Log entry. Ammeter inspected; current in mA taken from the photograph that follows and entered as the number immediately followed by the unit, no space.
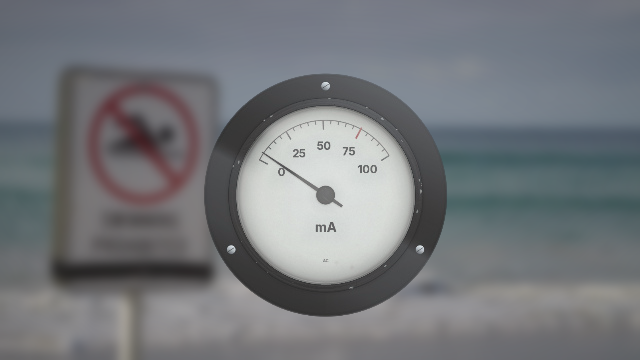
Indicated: 5mA
